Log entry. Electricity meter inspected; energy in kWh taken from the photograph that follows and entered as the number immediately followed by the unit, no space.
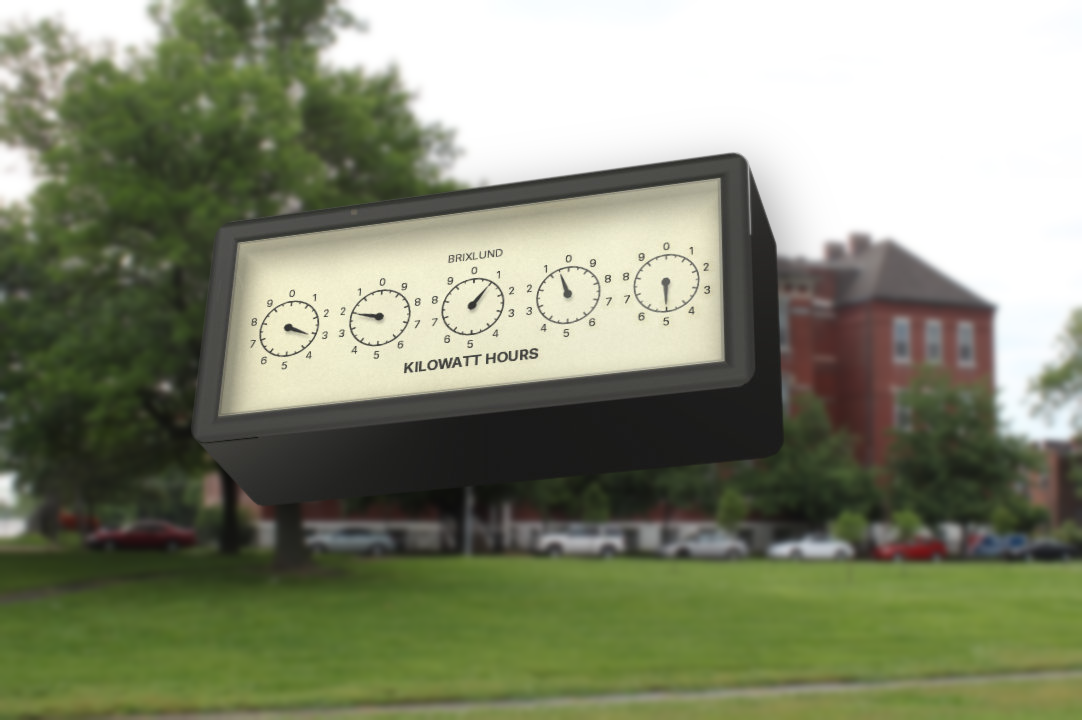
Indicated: 32105kWh
